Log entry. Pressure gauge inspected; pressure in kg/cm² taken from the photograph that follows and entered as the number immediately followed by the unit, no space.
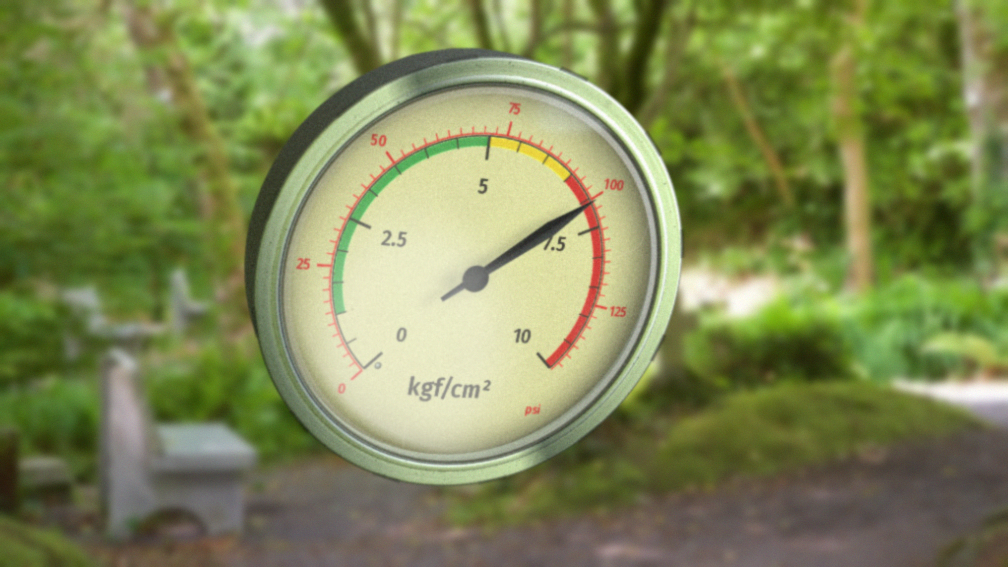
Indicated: 7kg/cm²
